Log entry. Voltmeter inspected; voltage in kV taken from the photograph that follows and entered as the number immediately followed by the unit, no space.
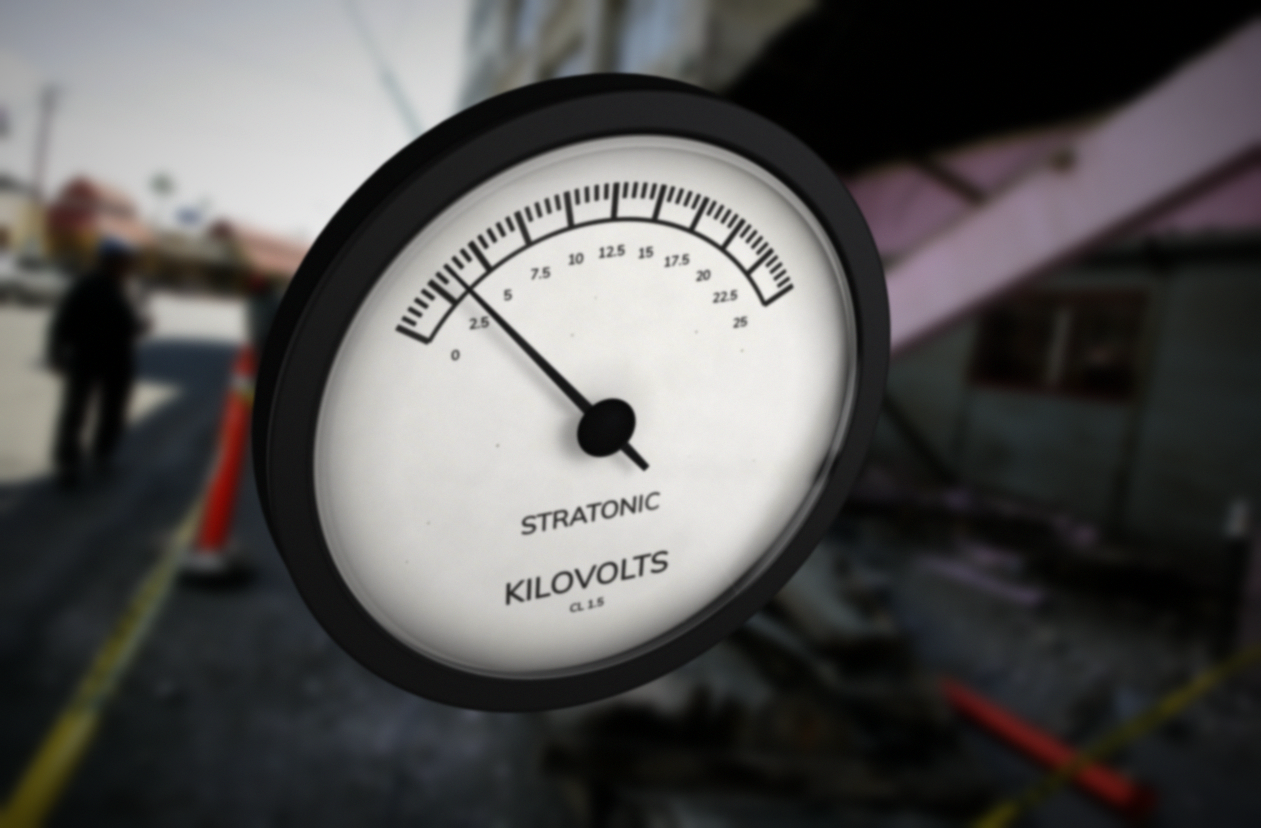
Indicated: 3.5kV
